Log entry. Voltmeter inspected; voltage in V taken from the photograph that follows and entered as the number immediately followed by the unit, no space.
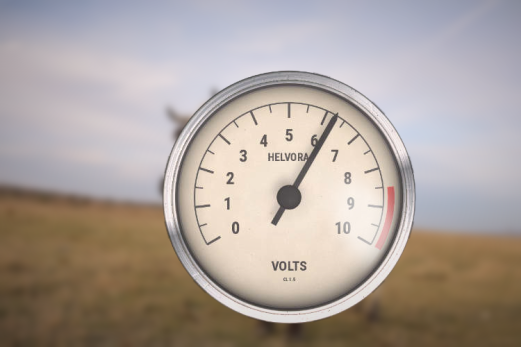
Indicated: 6.25V
